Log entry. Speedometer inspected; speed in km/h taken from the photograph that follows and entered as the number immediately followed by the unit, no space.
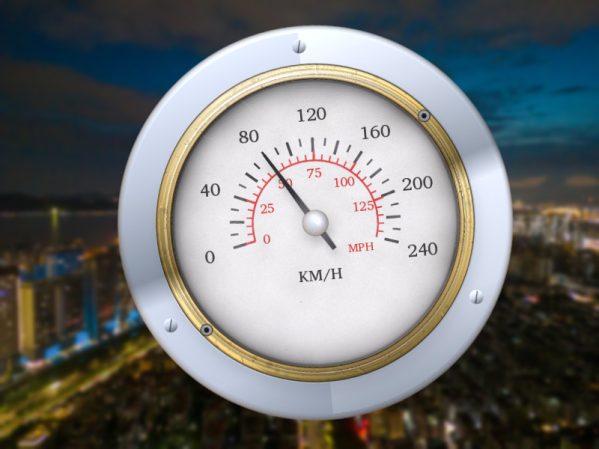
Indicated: 80km/h
